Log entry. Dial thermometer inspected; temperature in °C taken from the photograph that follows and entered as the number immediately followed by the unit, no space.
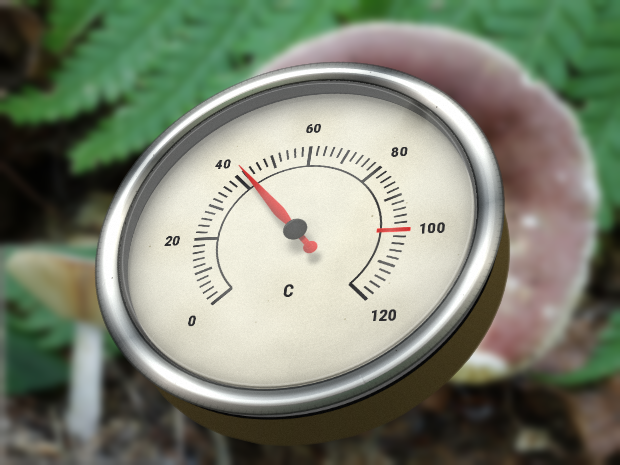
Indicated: 42°C
